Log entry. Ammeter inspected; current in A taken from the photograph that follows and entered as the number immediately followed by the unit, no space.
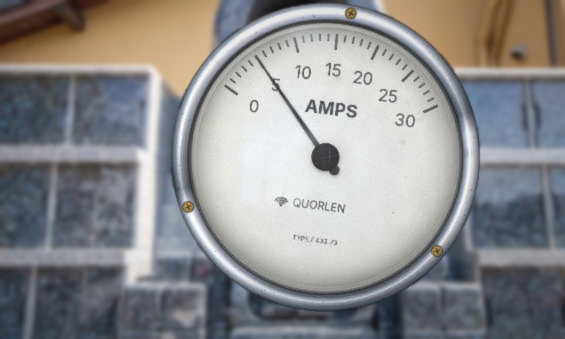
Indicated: 5A
